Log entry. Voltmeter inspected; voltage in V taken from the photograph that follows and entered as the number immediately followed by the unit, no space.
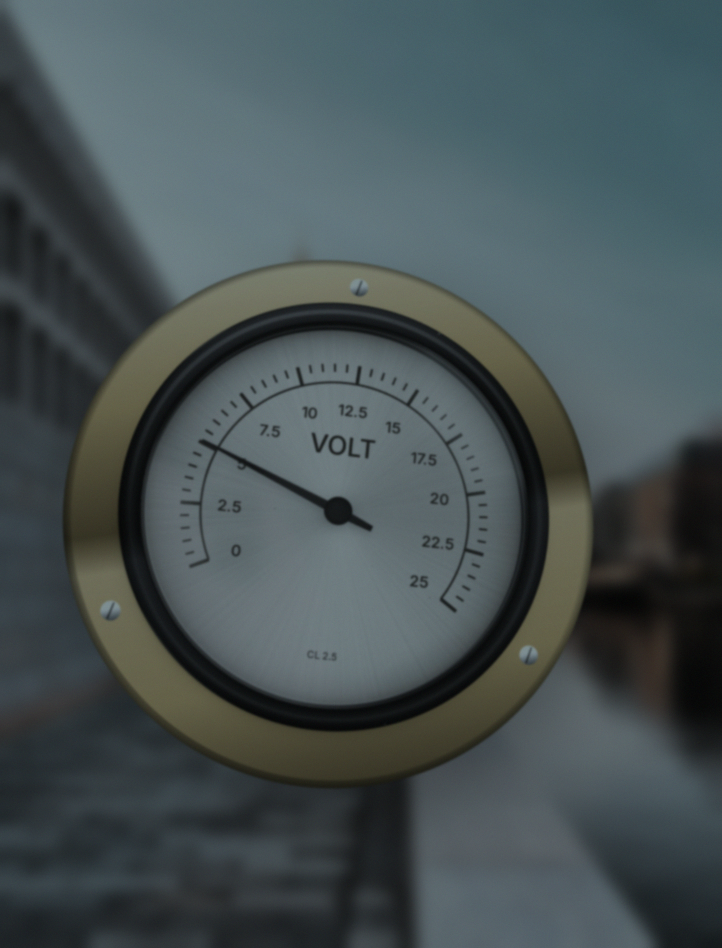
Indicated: 5V
